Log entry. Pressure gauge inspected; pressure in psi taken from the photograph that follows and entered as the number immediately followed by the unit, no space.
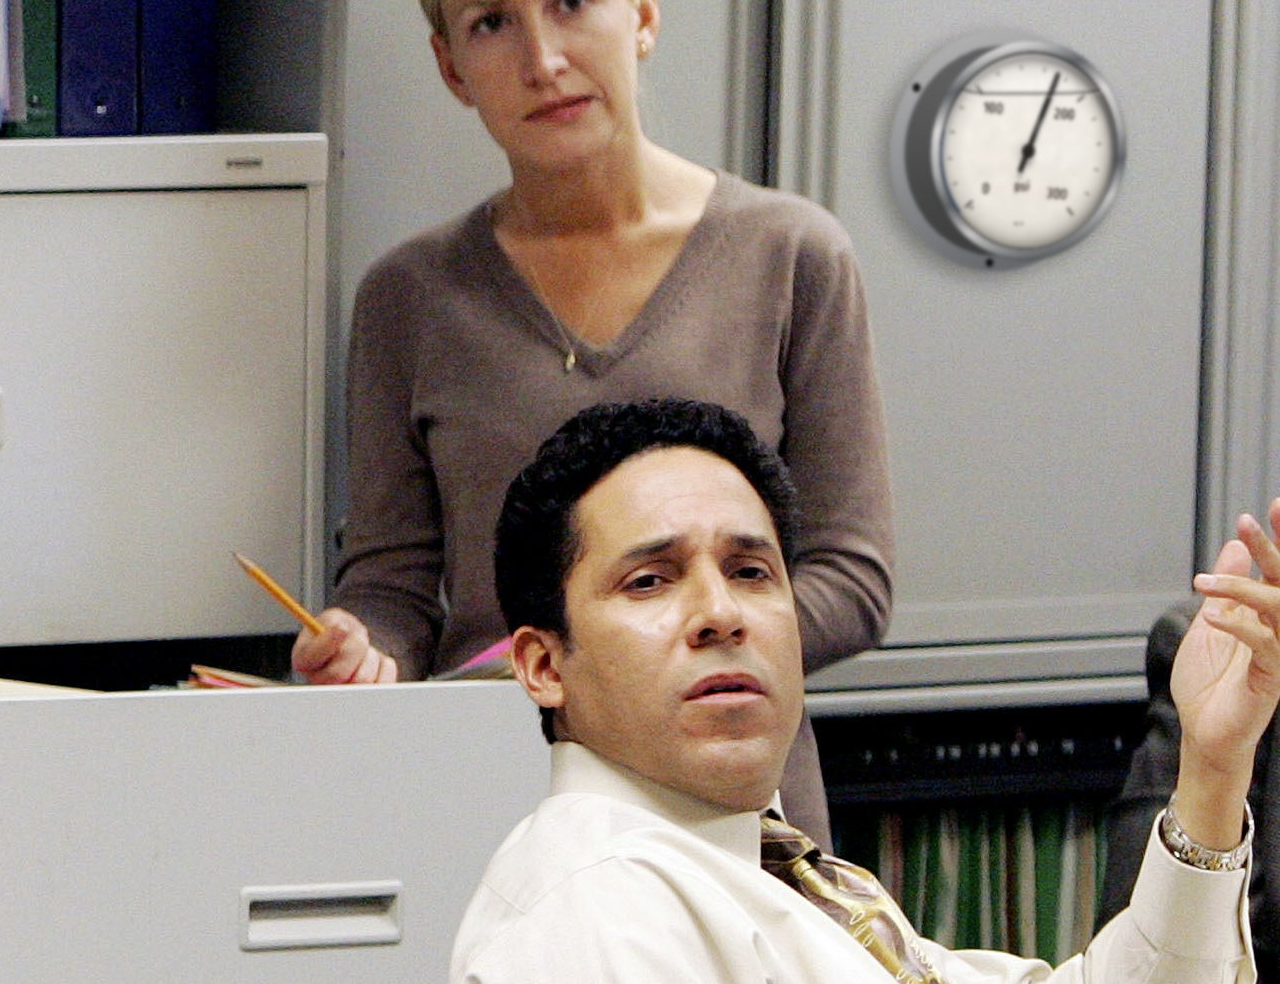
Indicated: 170psi
